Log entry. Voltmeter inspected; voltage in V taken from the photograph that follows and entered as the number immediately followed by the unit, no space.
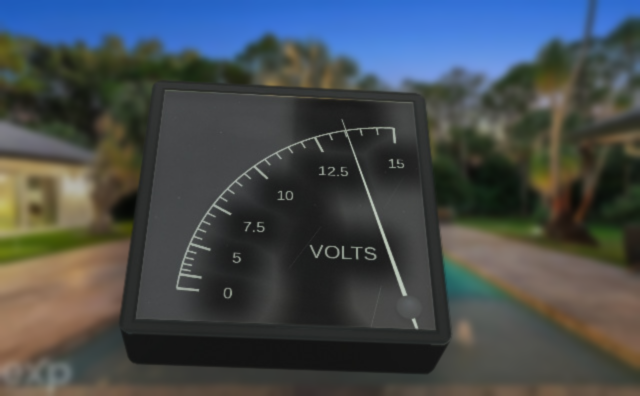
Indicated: 13.5V
